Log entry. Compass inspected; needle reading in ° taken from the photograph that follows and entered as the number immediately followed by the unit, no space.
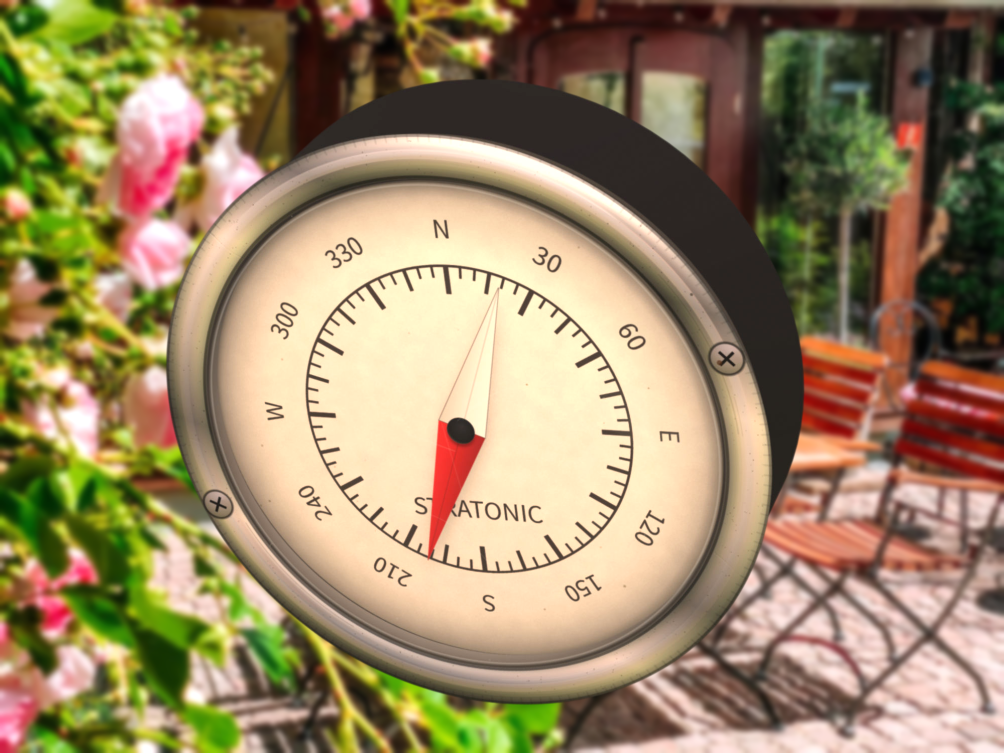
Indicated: 200°
